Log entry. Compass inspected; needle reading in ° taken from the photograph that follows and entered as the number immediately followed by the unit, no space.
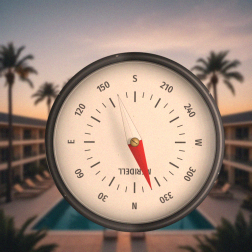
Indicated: 340°
